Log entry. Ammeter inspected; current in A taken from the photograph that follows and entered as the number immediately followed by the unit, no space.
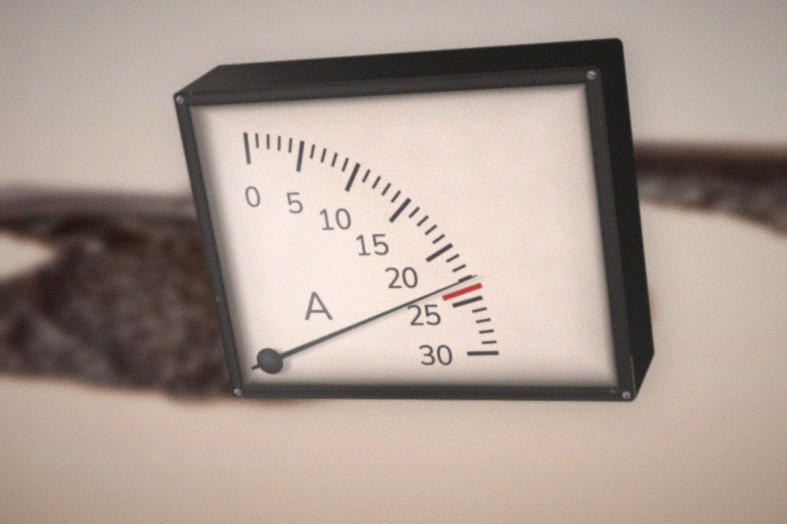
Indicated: 23A
